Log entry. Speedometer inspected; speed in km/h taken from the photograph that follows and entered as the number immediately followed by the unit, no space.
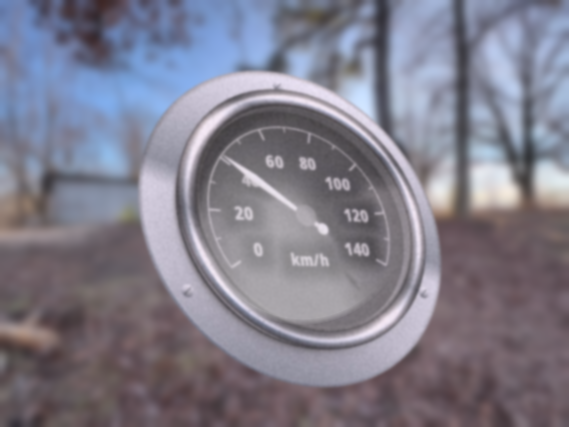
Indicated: 40km/h
